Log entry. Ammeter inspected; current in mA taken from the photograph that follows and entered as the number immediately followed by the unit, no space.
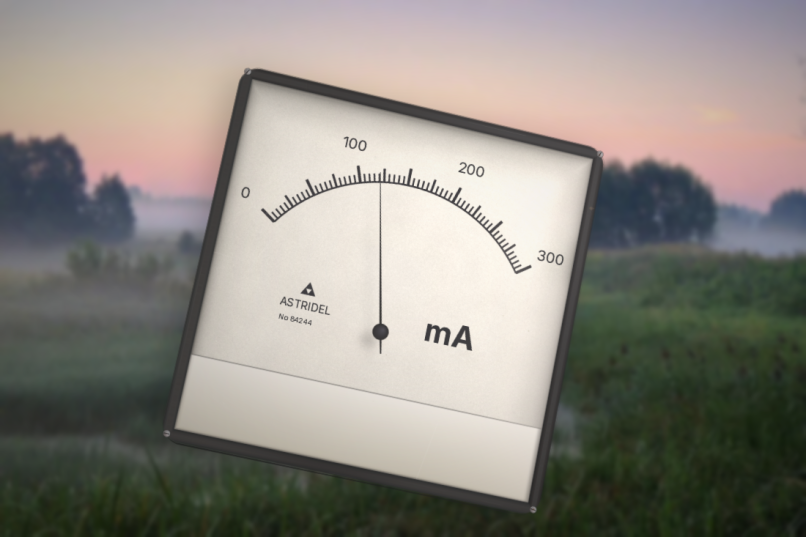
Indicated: 120mA
